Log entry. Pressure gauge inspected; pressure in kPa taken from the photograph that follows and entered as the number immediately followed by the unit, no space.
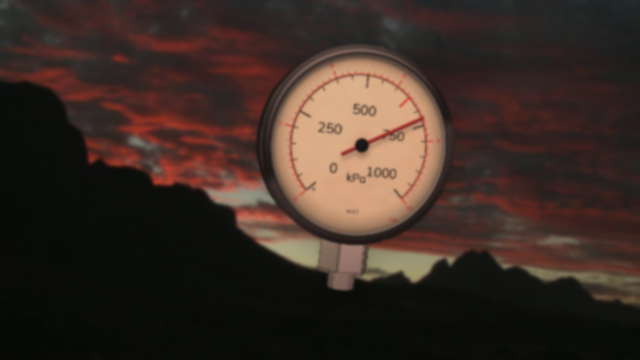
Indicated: 725kPa
